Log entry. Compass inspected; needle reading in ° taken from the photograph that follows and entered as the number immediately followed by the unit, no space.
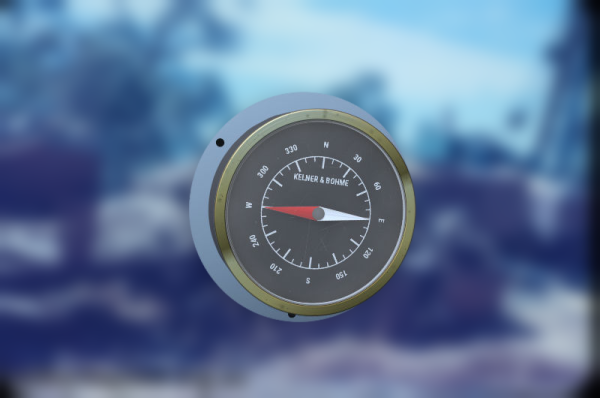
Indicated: 270°
